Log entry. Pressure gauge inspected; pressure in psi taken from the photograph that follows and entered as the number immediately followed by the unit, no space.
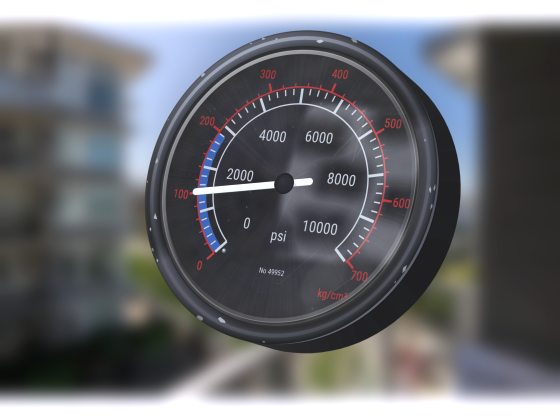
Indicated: 1400psi
